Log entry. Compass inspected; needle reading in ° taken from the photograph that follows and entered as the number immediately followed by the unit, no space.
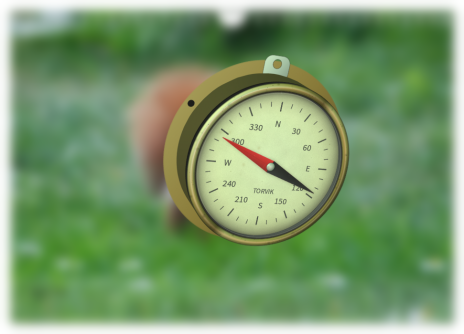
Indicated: 295°
